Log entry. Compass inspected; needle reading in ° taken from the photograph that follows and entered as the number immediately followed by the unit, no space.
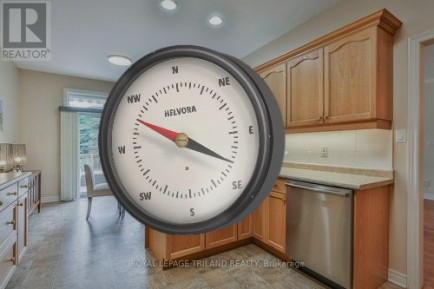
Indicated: 300°
